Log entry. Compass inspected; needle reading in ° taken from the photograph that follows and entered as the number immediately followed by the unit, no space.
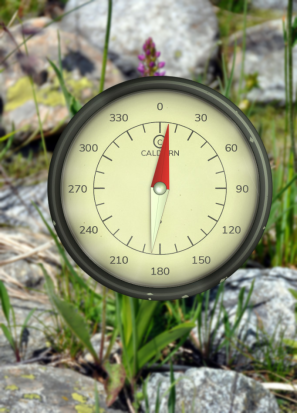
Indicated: 7.5°
